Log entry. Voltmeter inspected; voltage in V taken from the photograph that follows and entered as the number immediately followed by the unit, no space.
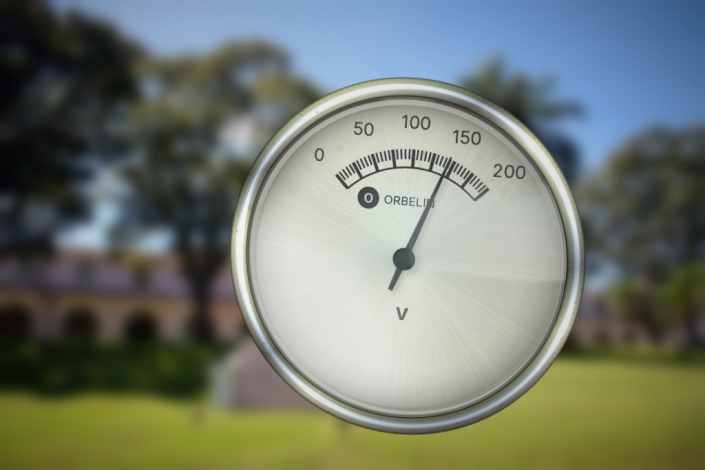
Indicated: 145V
